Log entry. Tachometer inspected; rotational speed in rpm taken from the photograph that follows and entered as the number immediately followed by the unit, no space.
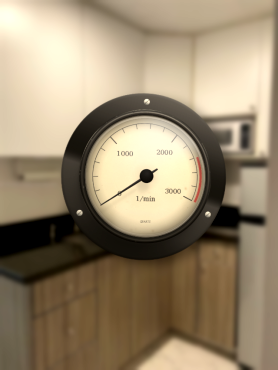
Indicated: 0rpm
